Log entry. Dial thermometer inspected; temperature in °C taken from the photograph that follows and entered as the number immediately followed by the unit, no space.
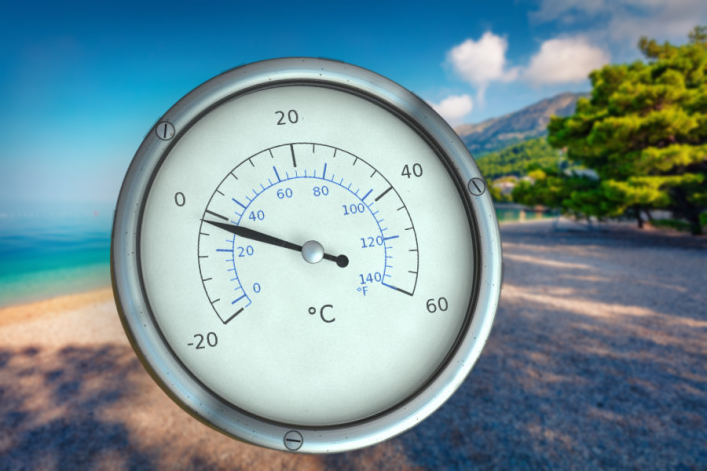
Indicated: -2°C
